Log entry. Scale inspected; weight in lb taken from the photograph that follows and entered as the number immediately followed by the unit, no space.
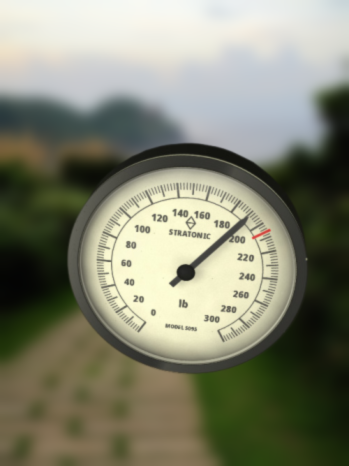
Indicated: 190lb
